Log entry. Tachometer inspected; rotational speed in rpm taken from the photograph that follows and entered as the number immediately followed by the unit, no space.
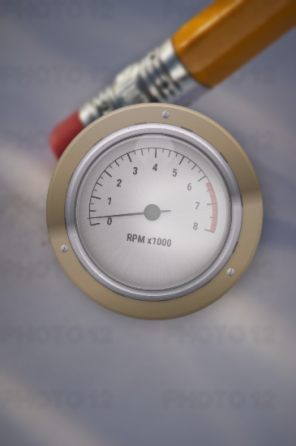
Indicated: 250rpm
